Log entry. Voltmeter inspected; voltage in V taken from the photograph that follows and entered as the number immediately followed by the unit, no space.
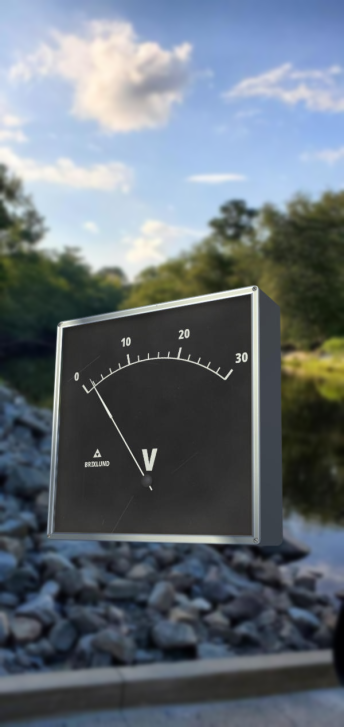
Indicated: 2V
